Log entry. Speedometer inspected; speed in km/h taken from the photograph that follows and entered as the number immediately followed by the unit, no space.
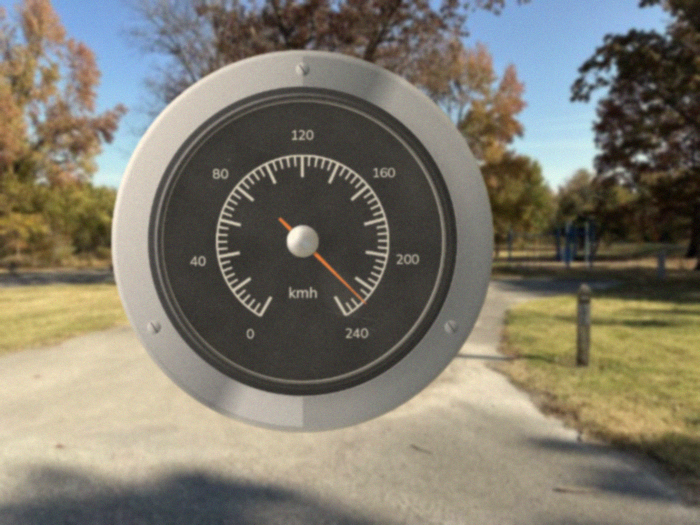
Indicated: 228km/h
